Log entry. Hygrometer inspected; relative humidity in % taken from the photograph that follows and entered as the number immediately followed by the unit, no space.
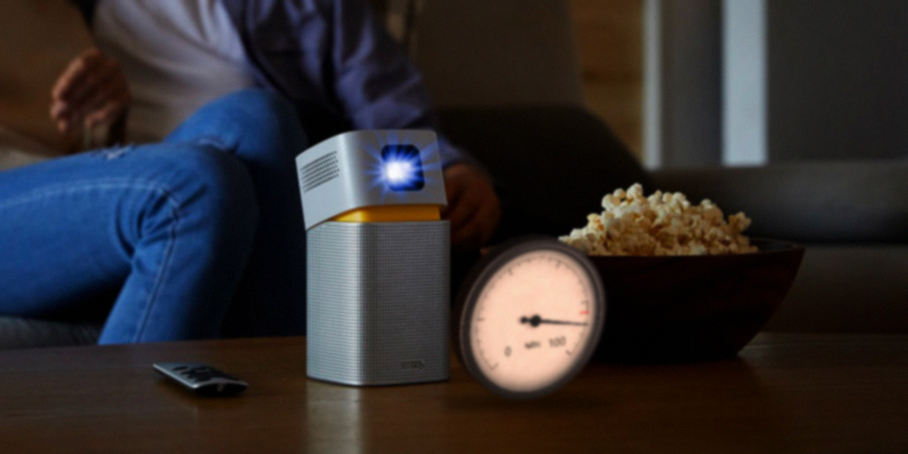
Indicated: 88%
